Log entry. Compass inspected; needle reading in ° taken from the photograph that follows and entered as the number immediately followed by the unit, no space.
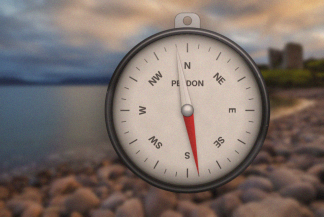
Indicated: 170°
